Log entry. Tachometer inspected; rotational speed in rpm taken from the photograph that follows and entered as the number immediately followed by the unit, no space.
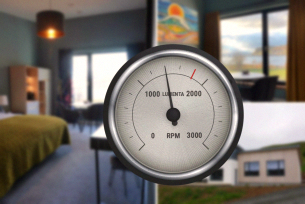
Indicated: 1400rpm
